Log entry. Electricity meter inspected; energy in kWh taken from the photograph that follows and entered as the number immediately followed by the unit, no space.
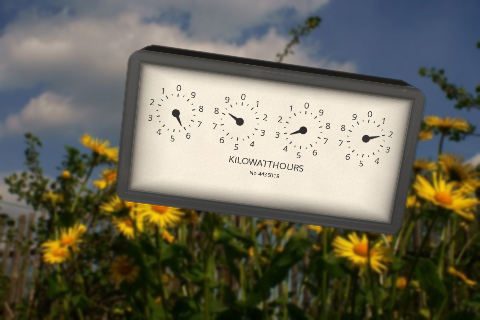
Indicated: 5832kWh
